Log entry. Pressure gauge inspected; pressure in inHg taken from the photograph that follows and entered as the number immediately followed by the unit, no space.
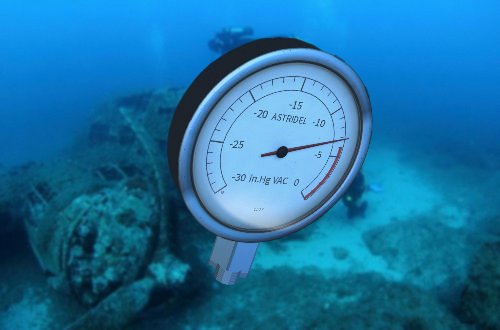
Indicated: -7inHg
